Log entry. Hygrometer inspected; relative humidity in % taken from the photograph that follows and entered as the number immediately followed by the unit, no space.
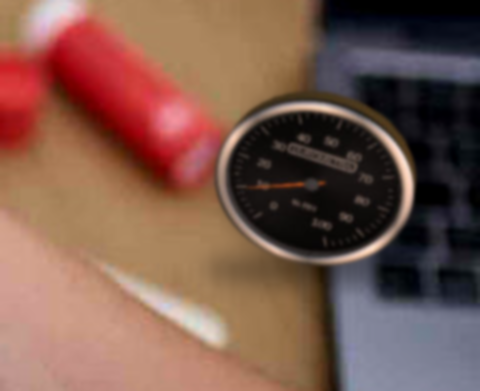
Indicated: 10%
